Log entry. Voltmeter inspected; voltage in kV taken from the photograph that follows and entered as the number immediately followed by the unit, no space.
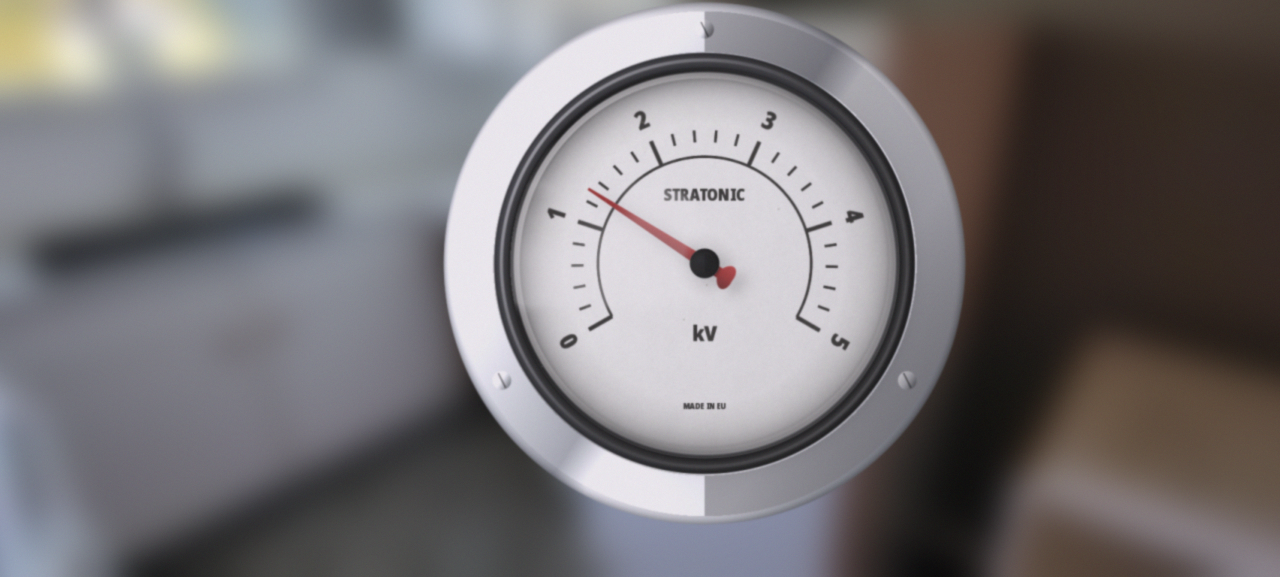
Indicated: 1.3kV
